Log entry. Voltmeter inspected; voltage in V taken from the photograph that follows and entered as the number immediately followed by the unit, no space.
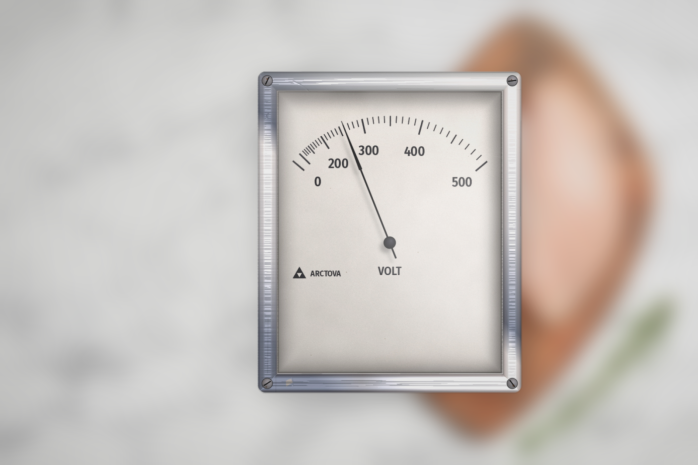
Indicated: 260V
